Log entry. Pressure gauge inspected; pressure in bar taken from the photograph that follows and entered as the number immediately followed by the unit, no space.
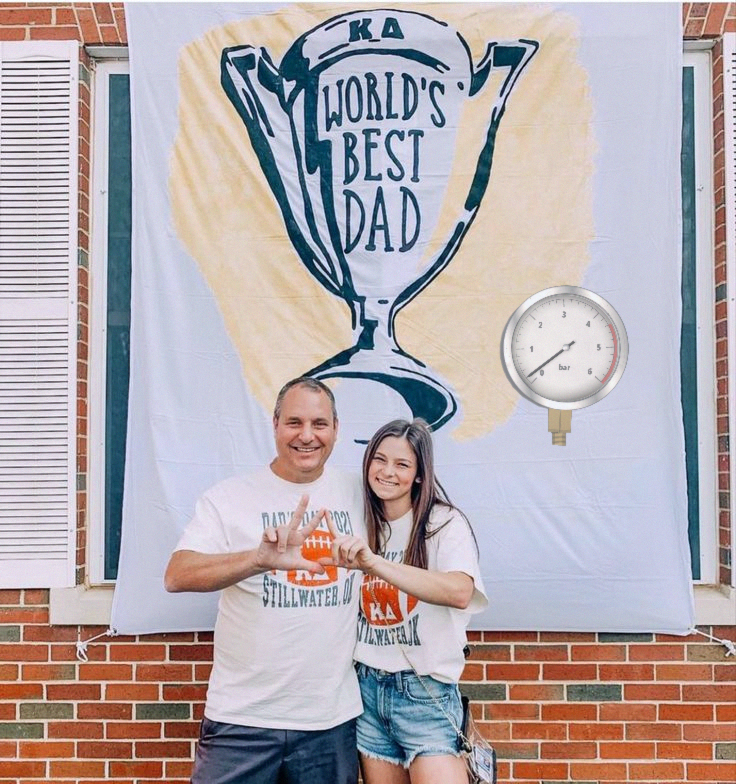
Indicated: 0.2bar
